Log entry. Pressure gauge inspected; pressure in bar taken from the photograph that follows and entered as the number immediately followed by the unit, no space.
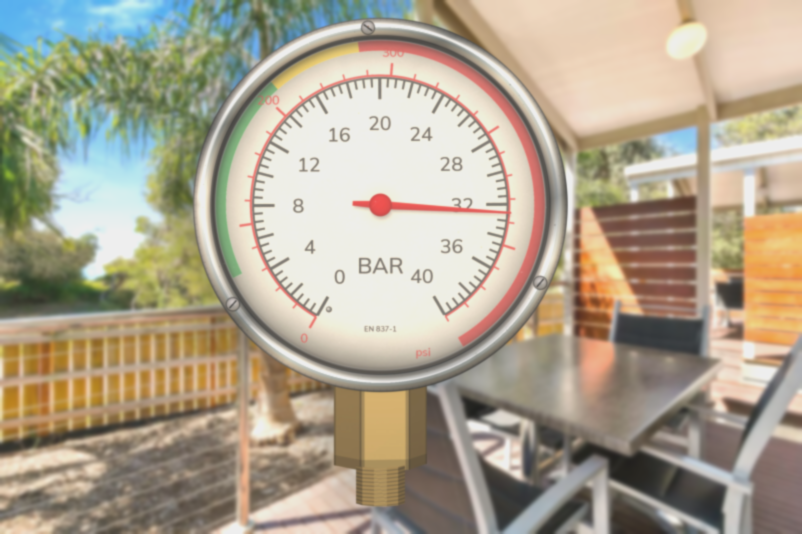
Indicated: 32.5bar
